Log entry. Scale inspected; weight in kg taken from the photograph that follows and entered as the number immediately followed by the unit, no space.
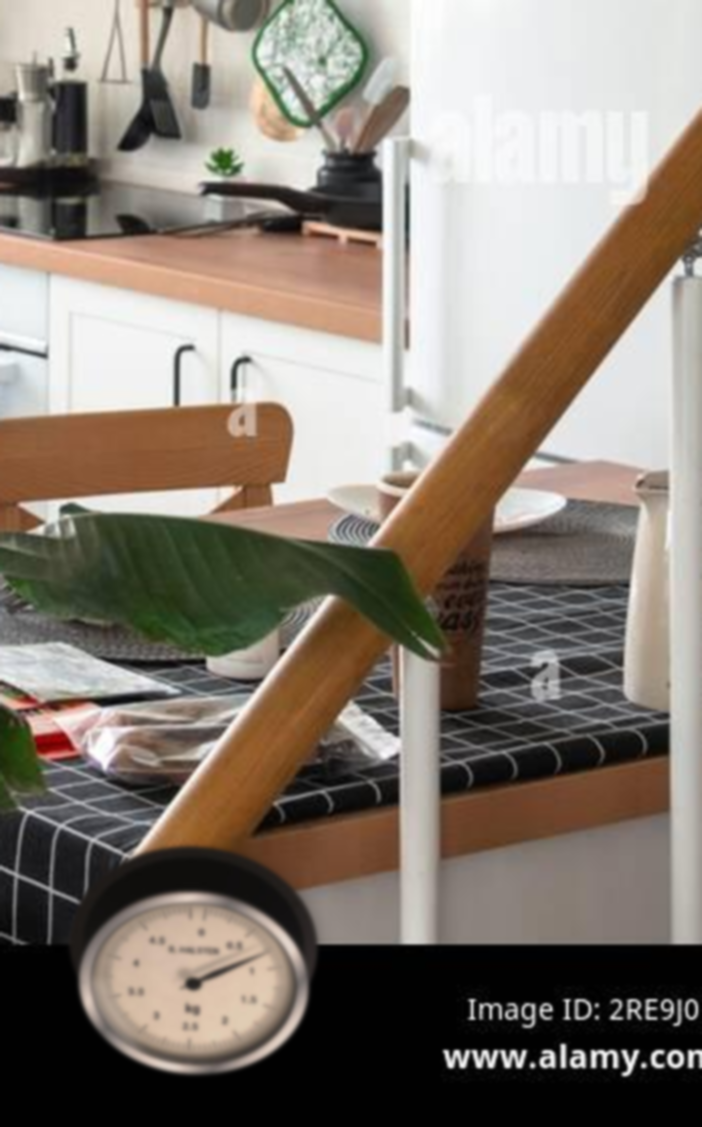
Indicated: 0.75kg
